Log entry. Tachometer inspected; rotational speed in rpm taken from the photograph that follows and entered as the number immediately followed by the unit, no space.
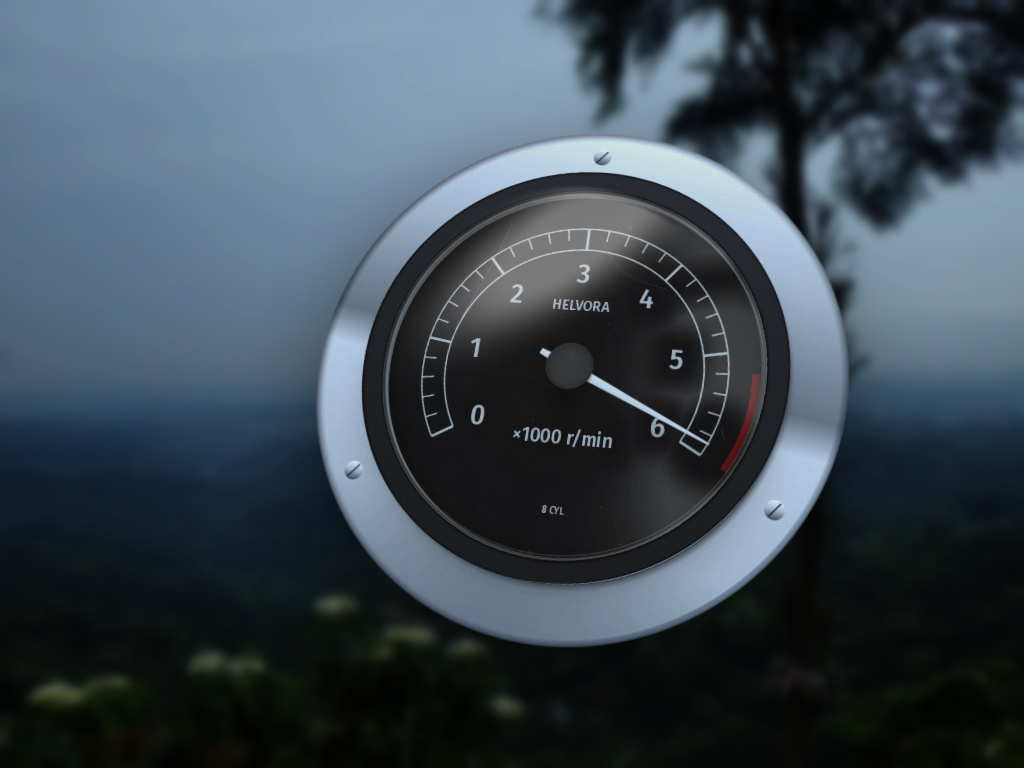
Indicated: 5900rpm
